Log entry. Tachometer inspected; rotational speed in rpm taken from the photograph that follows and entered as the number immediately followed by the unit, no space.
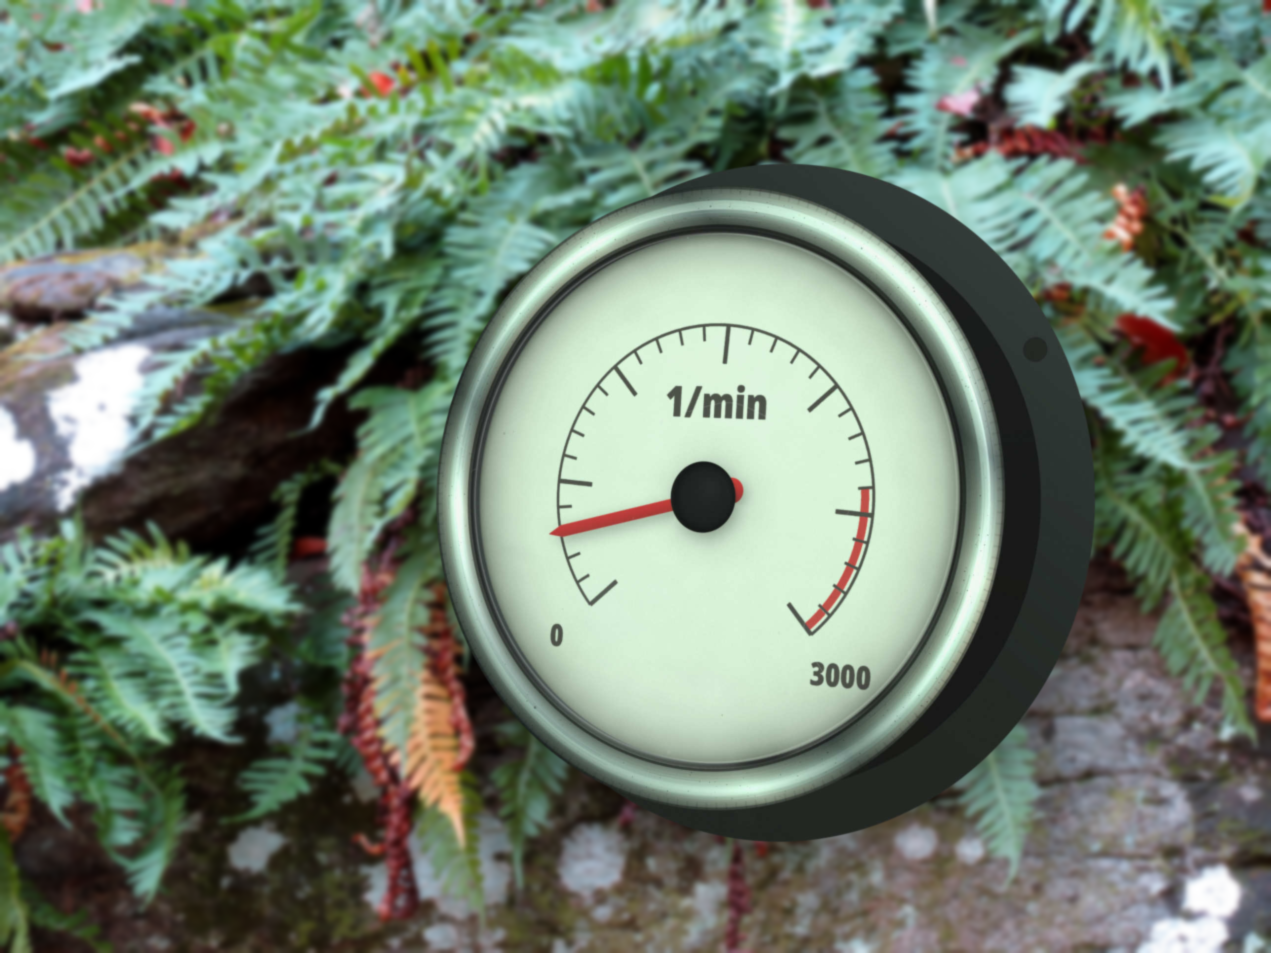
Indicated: 300rpm
